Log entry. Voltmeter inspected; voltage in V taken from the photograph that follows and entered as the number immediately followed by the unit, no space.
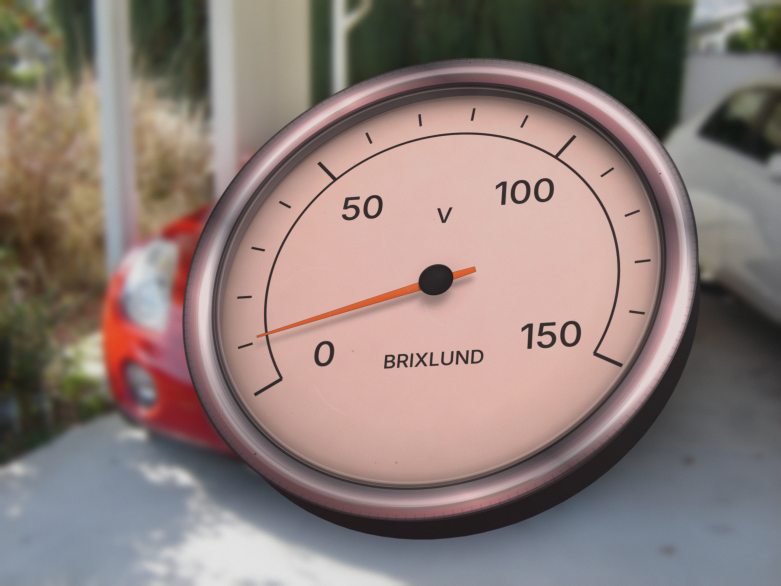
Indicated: 10V
